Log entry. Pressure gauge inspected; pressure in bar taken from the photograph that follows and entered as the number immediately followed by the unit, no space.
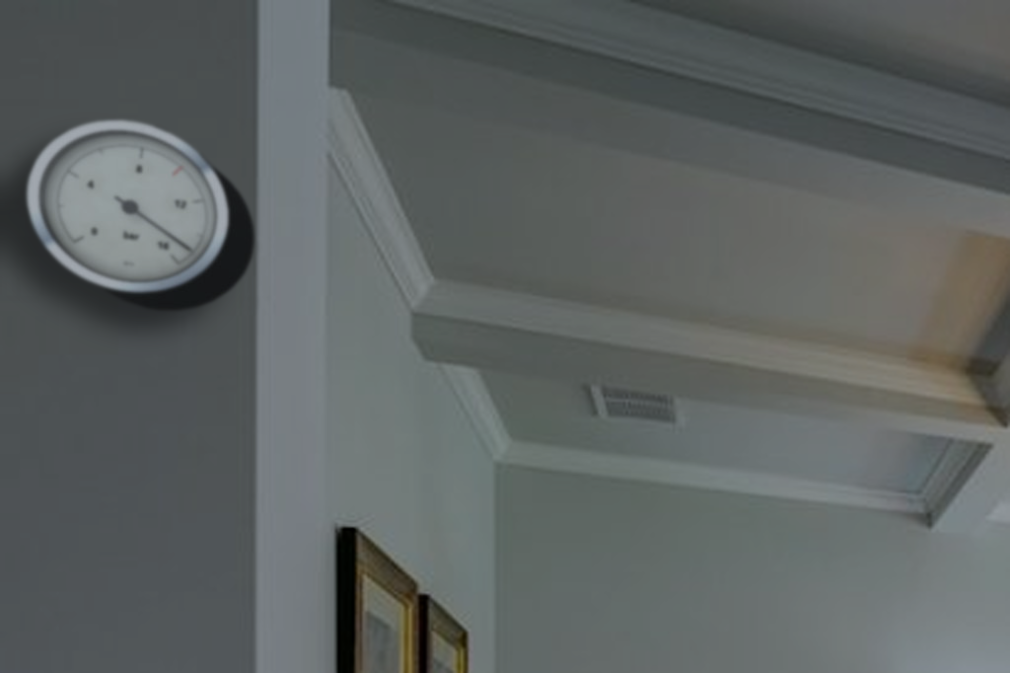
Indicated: 15bar
